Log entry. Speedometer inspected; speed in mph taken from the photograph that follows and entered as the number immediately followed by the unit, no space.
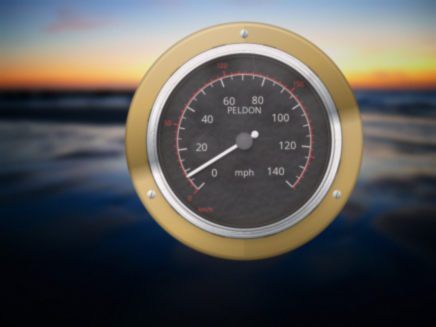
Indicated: 7.5mph
